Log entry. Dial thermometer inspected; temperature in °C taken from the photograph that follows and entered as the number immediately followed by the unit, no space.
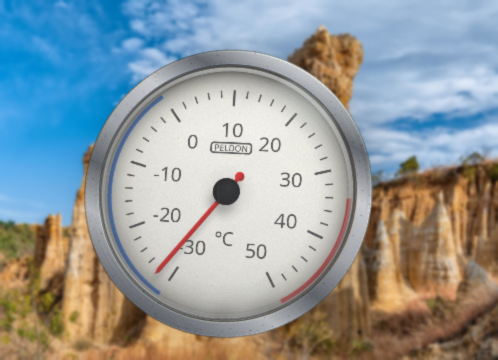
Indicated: -28°C
